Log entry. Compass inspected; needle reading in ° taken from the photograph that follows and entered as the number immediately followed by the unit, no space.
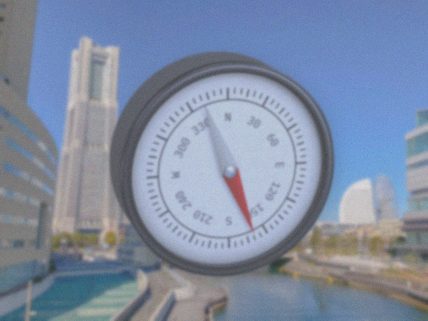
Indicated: 160°
